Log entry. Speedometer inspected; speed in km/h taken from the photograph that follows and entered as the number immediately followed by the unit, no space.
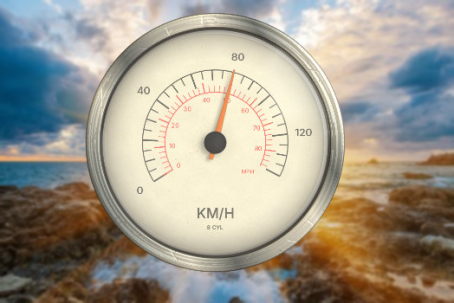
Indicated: 80km/h
